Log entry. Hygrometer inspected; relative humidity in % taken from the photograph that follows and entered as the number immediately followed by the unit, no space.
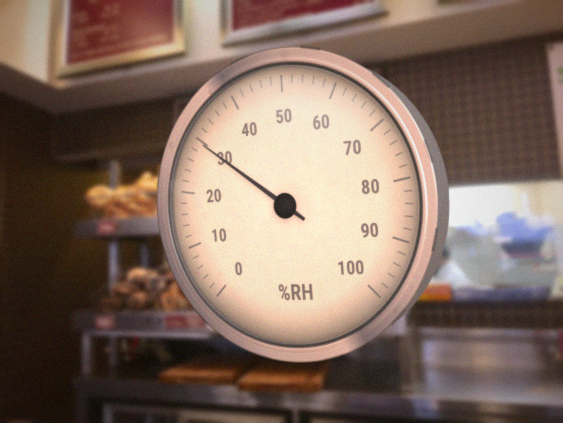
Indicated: 30%
